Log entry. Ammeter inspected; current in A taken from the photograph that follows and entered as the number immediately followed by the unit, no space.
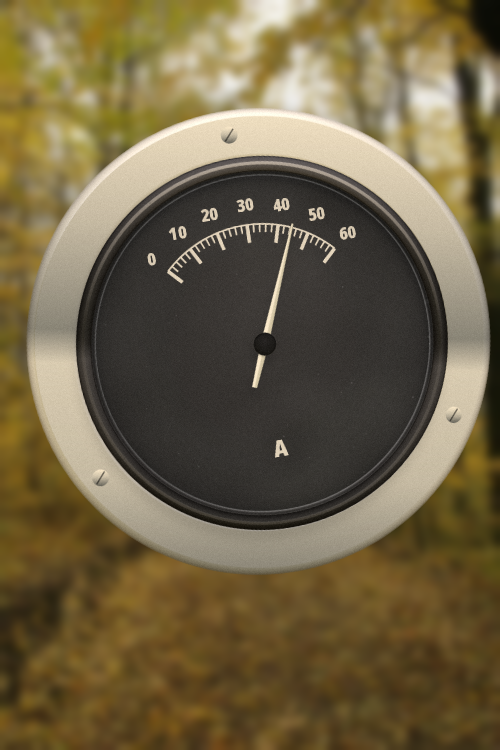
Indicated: 44A
